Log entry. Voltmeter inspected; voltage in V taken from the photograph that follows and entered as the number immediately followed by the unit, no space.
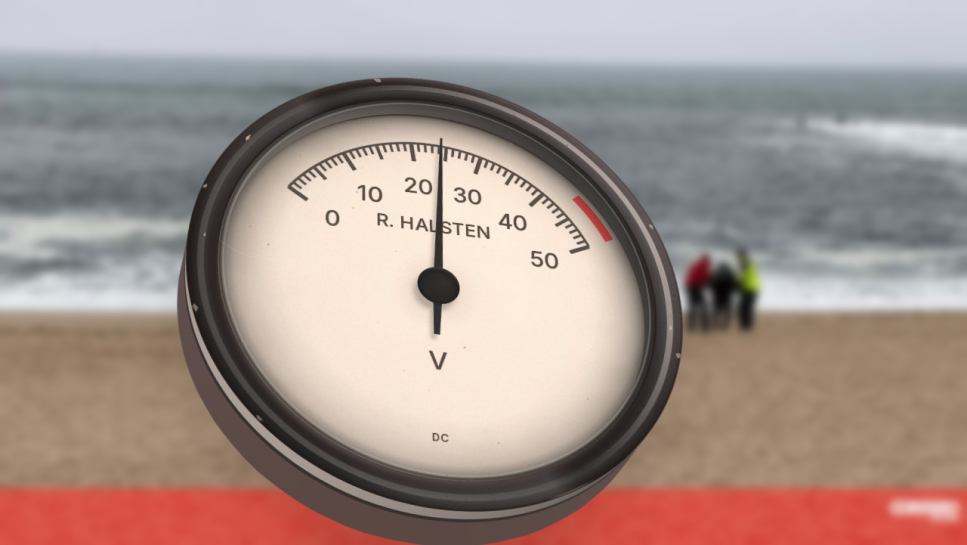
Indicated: 24V
